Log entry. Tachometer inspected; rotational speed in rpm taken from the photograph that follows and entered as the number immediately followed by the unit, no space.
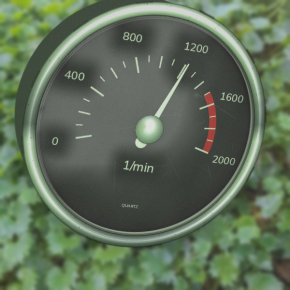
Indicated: 1200rpm
